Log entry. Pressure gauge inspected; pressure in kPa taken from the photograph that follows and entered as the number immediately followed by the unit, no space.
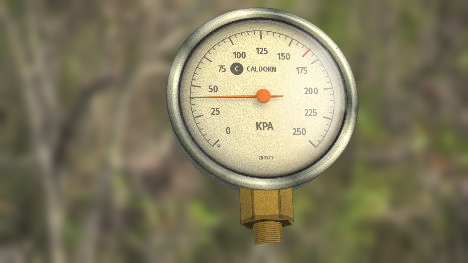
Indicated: 40kPa
